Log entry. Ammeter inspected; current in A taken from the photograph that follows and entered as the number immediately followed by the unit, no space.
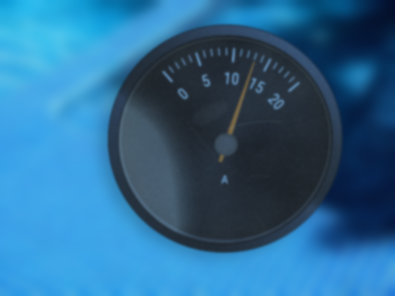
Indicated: 13A
